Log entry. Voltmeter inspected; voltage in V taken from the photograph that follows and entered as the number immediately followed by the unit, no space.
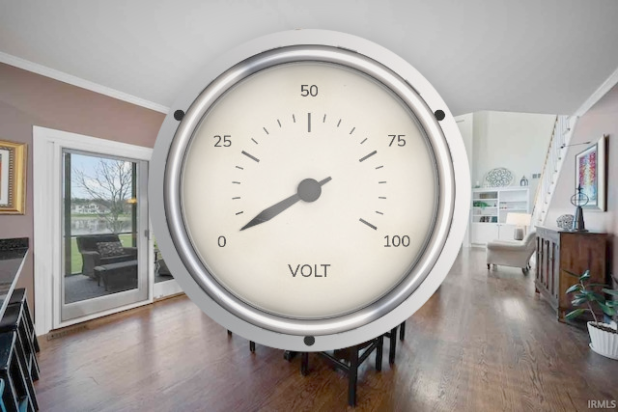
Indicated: 0V
